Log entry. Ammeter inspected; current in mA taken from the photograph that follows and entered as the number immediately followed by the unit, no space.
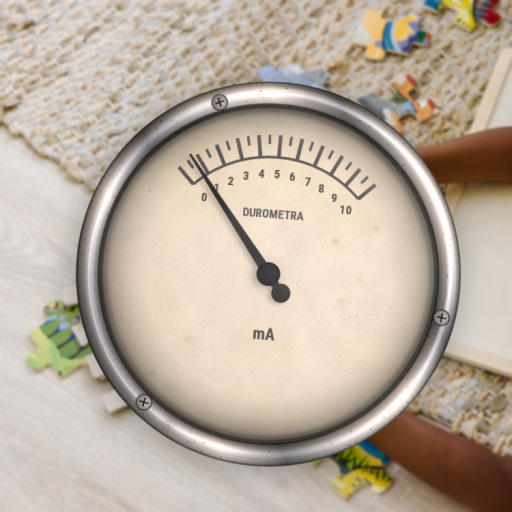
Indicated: 0.75mA
